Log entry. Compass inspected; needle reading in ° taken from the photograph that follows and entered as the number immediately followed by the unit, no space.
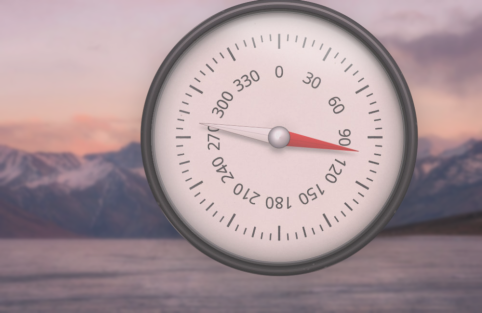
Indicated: 100°
